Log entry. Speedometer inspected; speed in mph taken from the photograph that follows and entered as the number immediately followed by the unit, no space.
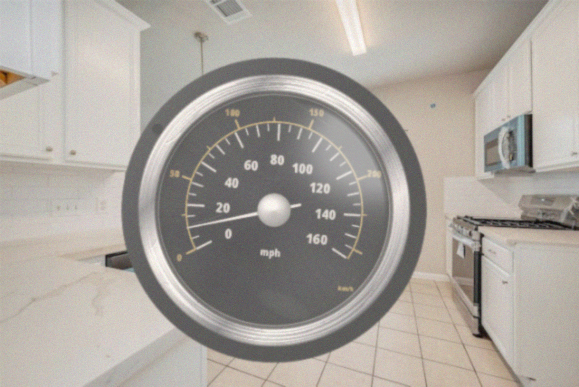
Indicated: 10mph
